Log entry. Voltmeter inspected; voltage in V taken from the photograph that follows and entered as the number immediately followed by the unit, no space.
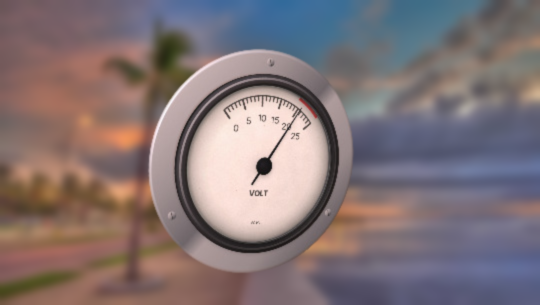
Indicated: 20V
